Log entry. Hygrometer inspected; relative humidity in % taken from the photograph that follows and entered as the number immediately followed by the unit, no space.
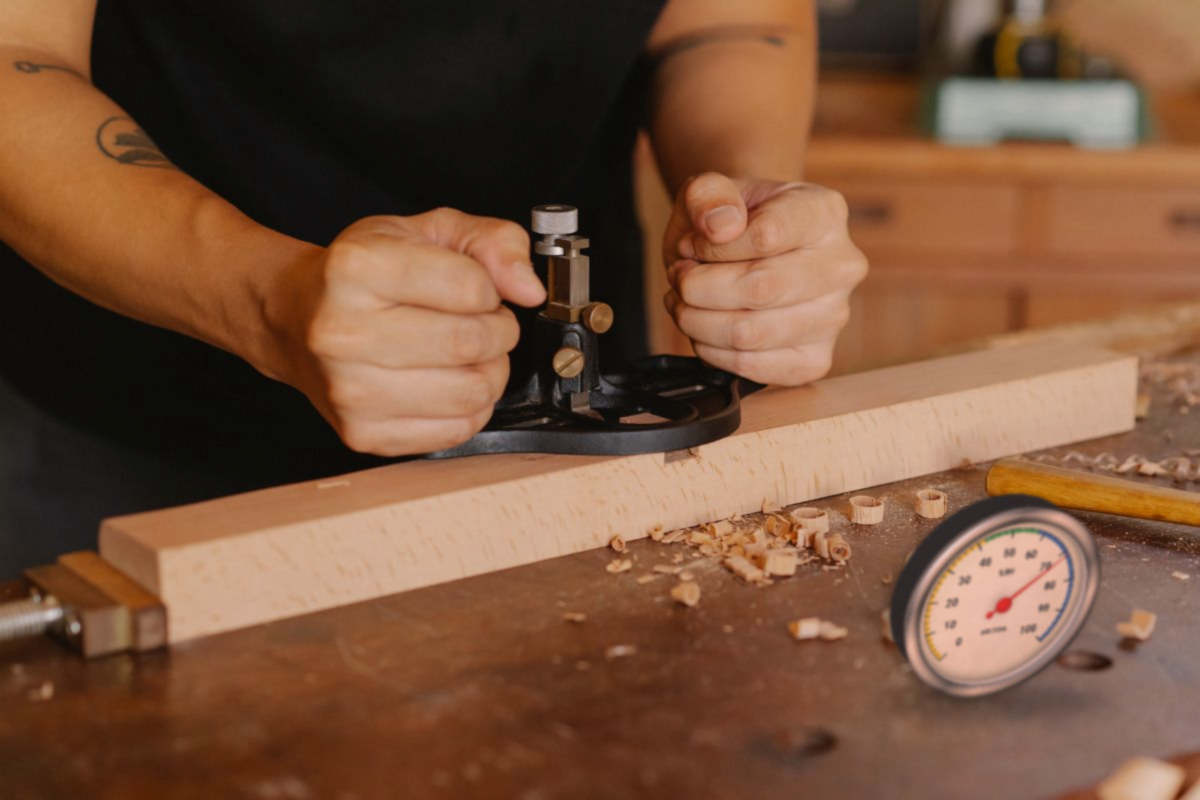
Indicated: 70%
